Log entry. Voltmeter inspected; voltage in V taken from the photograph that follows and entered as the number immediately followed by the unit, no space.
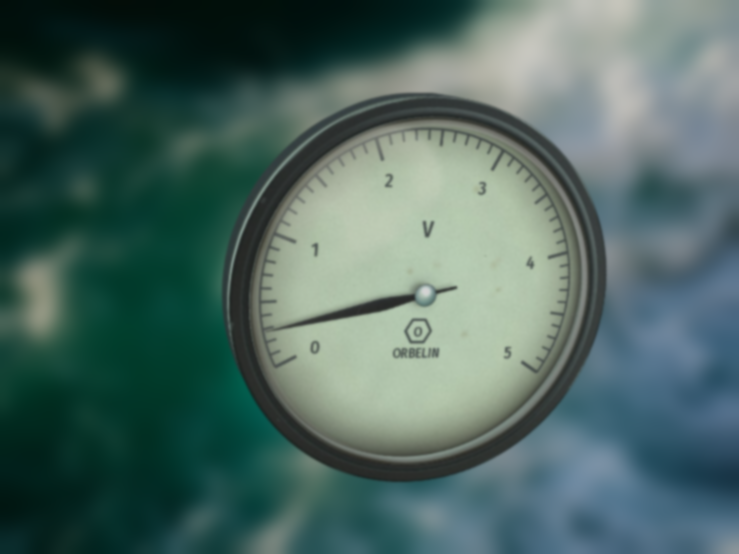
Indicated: 0.3V
